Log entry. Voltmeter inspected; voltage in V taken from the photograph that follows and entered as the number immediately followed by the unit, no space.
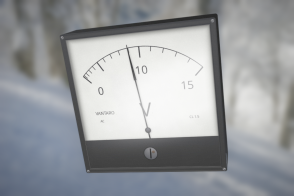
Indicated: 9V
